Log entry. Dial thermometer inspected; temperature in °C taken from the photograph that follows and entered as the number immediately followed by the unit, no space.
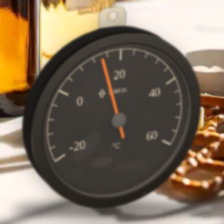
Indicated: 14°C
